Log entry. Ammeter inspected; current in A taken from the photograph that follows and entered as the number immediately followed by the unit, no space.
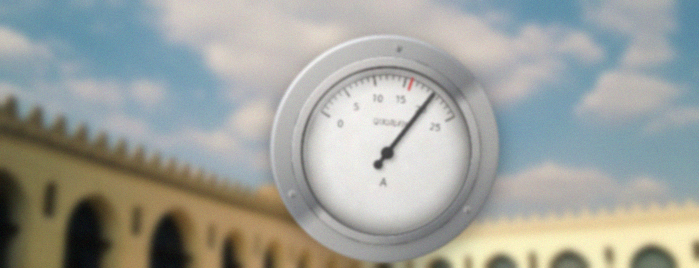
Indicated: 20A
